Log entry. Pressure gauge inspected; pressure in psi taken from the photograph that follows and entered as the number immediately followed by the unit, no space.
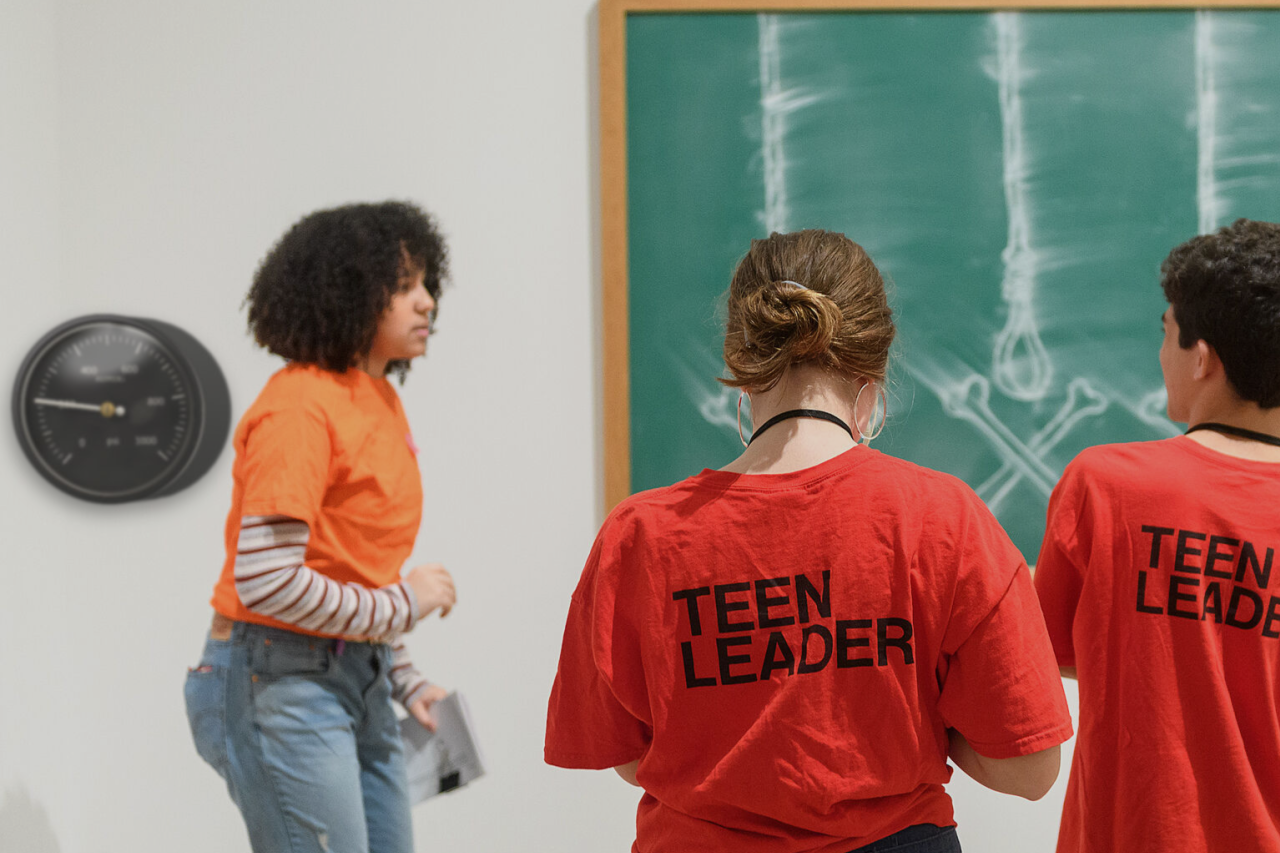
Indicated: 200psi
